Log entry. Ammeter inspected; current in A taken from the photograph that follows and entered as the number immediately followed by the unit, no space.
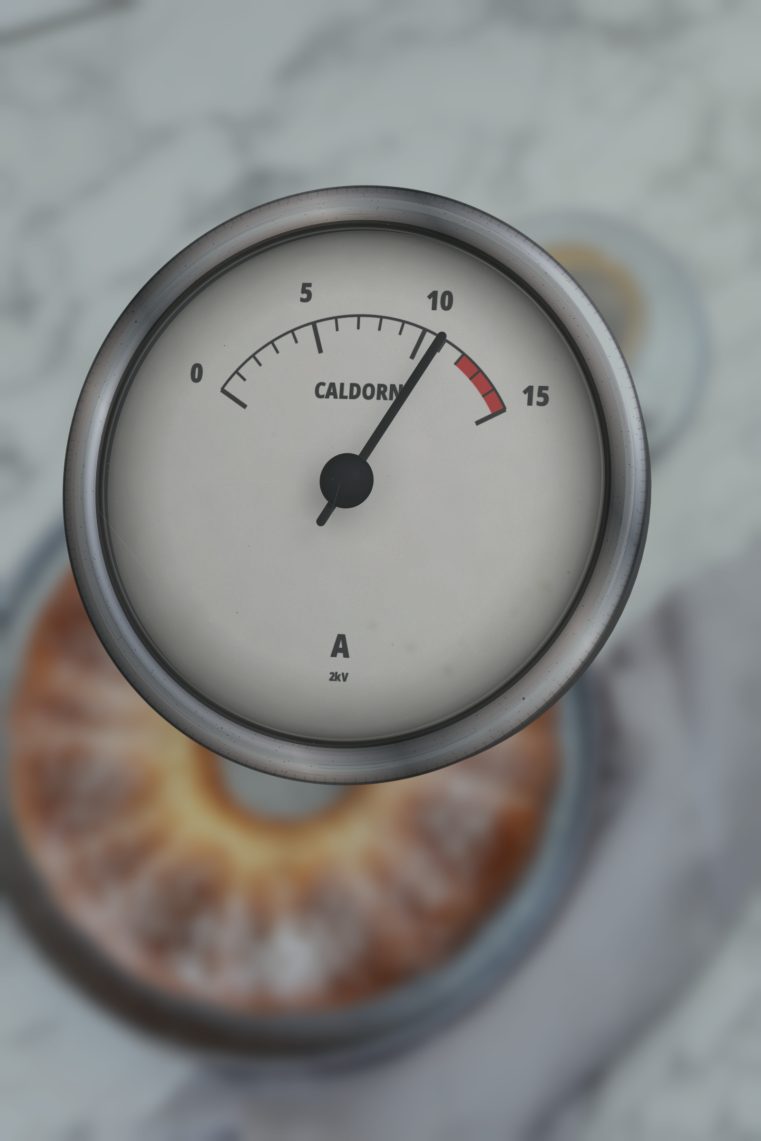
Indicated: 11A
